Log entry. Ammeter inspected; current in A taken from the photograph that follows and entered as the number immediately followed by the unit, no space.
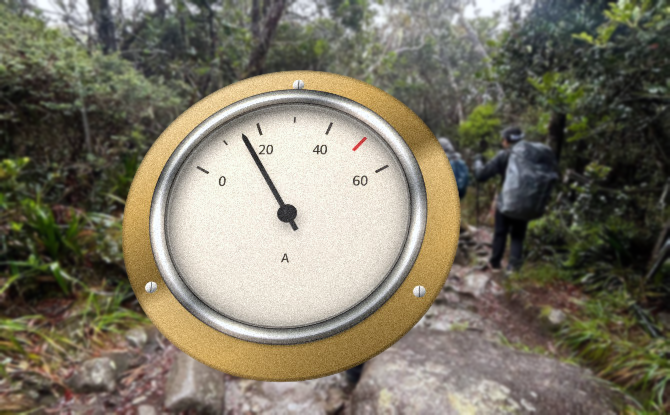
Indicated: 15A
